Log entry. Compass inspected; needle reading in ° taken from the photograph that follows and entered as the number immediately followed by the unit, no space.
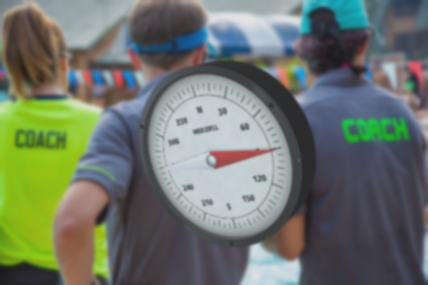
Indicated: 90°
